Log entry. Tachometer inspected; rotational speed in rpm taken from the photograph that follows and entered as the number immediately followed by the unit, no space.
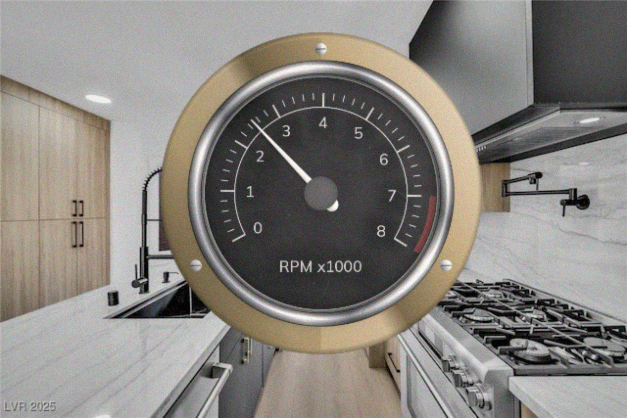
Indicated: 2500rpm
